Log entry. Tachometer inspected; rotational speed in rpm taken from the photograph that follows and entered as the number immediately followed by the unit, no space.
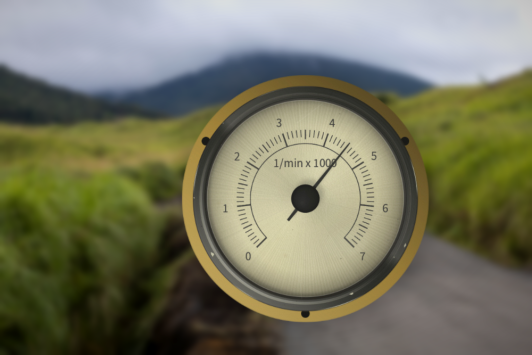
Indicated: 4500rpm
